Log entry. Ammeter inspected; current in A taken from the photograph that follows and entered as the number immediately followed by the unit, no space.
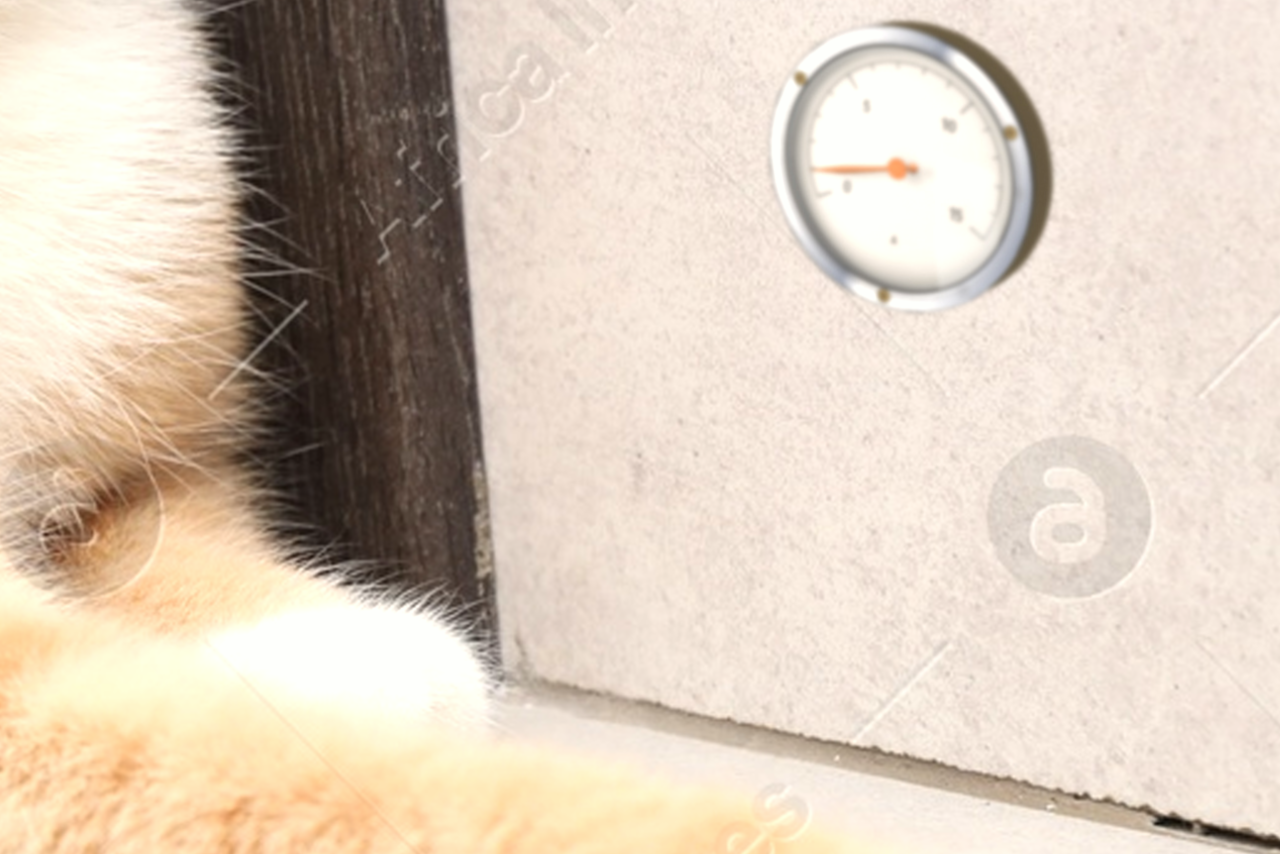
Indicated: 1A
